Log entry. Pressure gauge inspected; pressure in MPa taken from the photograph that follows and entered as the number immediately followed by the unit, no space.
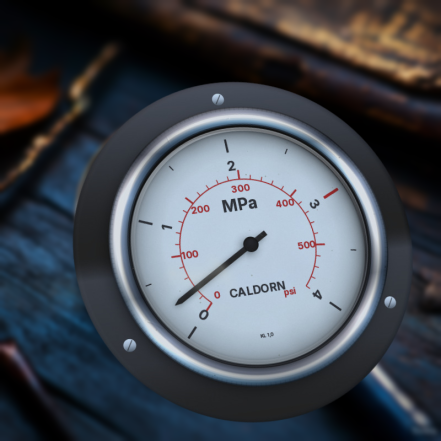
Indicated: 0.25MPa
